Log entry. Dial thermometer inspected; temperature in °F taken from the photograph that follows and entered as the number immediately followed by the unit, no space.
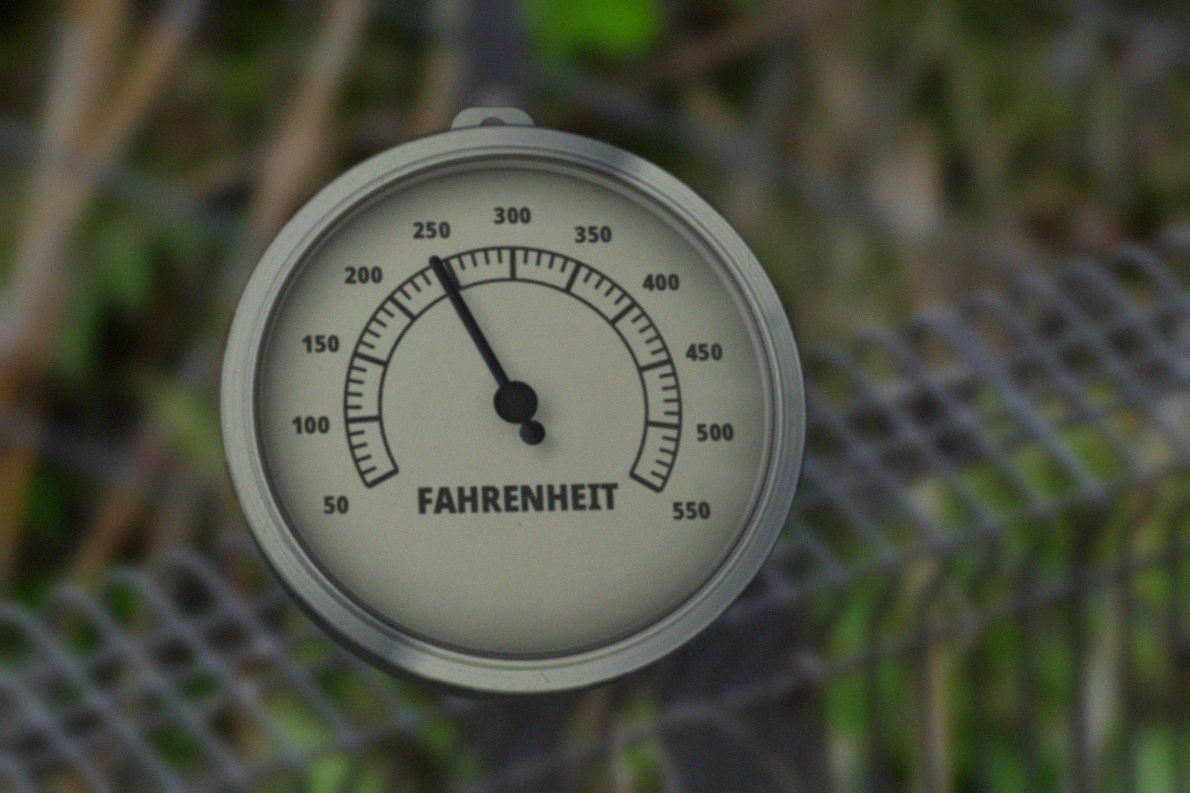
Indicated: 240°F
